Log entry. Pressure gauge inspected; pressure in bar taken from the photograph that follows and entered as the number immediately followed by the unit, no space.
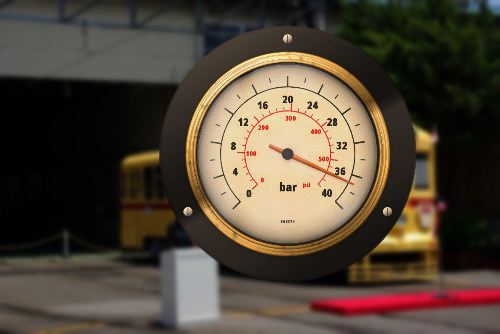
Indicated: 37bar
